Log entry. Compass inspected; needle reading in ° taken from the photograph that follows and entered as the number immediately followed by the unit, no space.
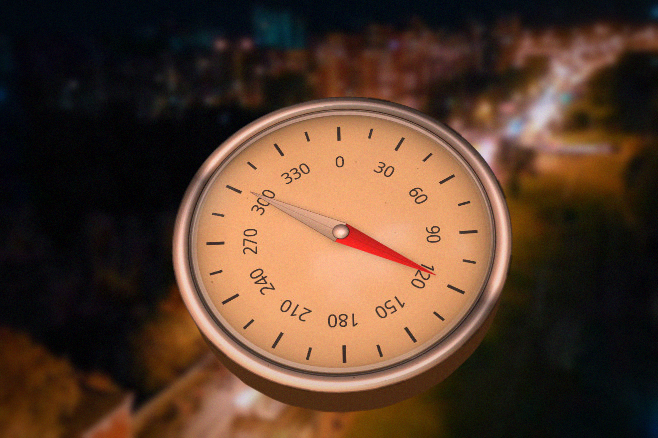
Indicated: 120°
